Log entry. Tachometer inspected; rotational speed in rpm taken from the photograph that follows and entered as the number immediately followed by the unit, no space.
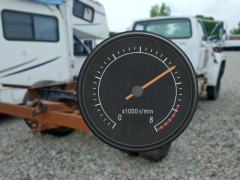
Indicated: 5400rpm
